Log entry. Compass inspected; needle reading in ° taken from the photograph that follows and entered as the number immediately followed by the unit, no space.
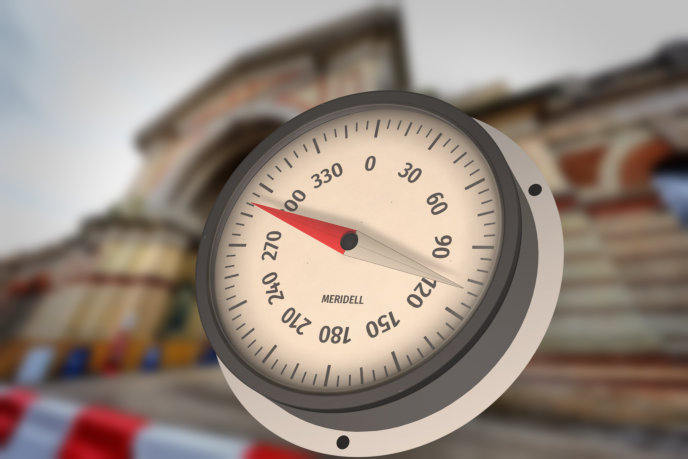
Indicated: 290°
